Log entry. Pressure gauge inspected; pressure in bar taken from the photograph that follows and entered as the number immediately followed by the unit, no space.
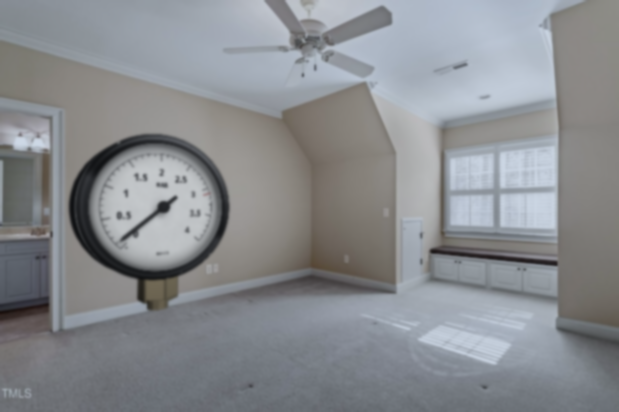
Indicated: 0.1bar
